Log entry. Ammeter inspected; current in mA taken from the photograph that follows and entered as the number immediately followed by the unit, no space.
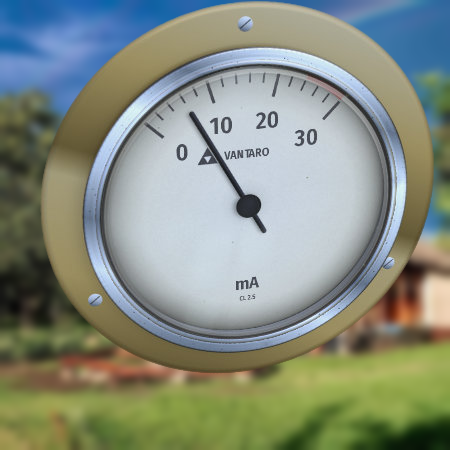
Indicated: 6mA
